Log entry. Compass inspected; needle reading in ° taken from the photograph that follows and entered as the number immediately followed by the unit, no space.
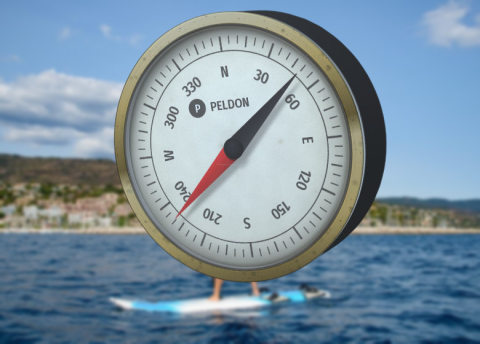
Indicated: 230°
